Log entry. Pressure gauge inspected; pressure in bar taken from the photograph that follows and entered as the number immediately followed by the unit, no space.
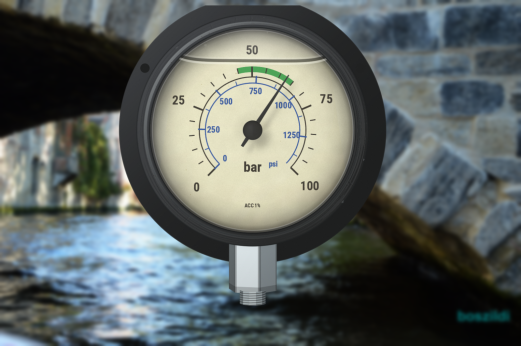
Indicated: 62.5bar
